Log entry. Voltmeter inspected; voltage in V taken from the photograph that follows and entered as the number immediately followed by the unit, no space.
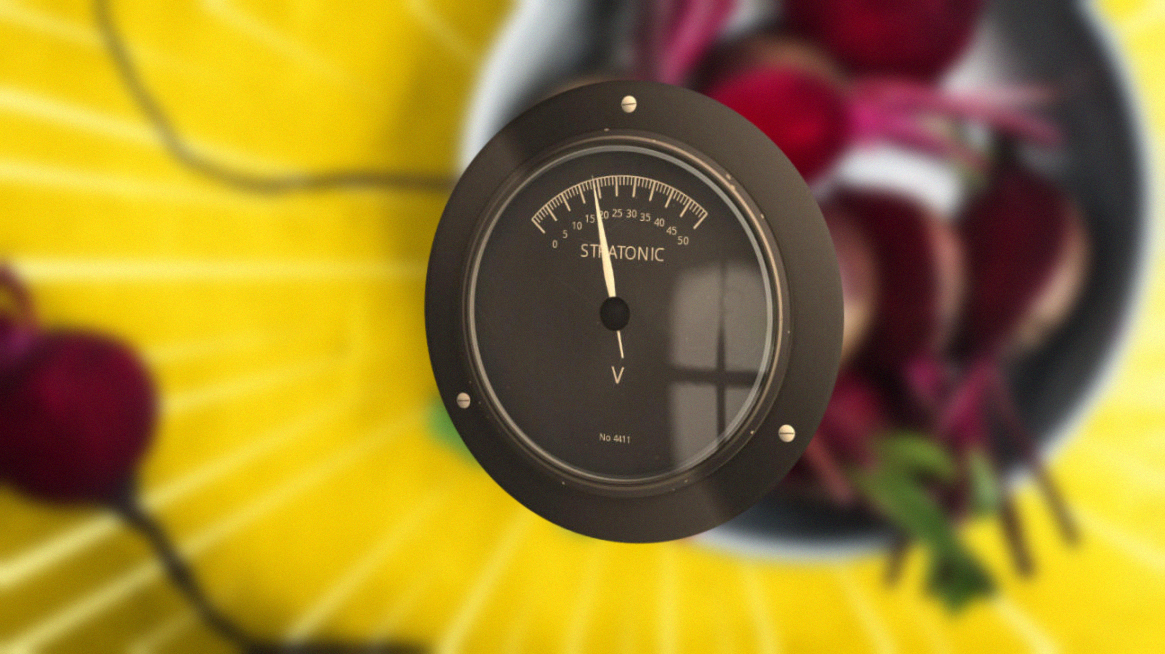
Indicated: 20V
